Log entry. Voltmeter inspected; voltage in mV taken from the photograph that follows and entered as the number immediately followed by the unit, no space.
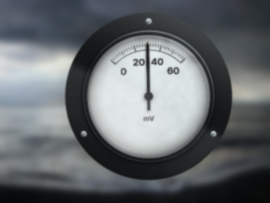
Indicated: 30mV
